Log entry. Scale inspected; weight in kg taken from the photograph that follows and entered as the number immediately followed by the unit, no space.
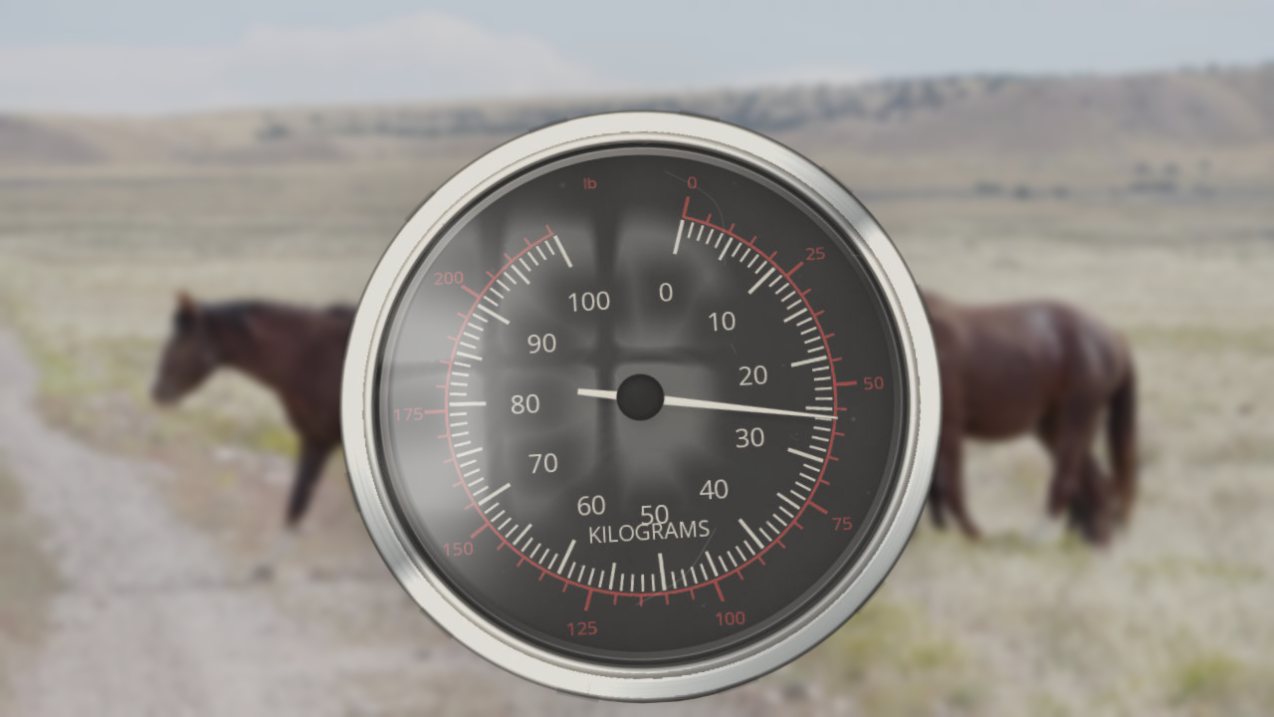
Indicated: 26kg
